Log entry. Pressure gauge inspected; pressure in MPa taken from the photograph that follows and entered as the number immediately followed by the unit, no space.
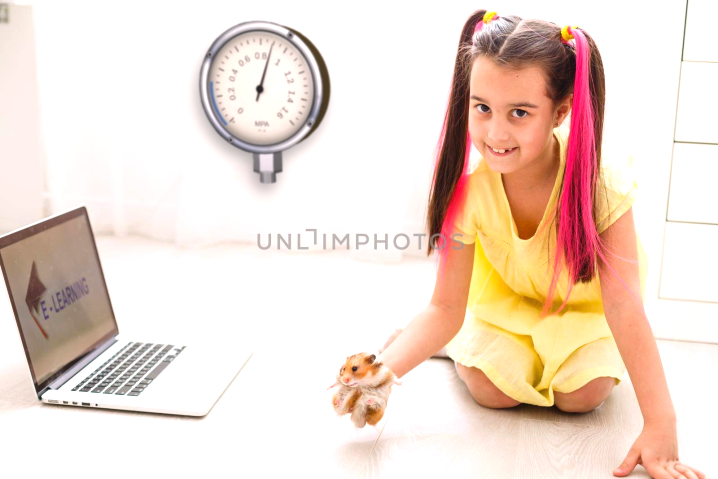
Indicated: 0.9MPa
